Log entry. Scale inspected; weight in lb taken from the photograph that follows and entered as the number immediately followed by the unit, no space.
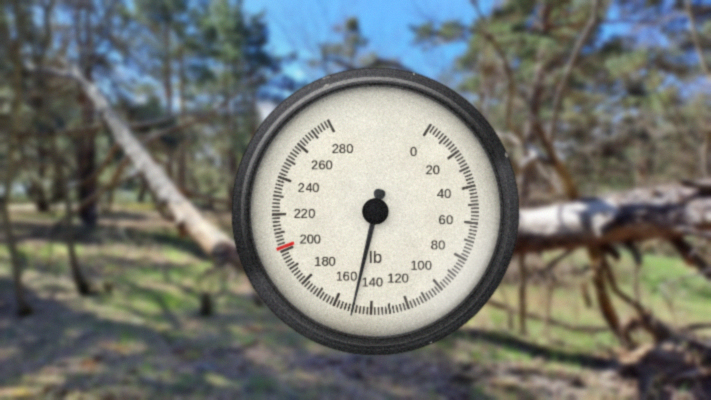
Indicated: 150lb
